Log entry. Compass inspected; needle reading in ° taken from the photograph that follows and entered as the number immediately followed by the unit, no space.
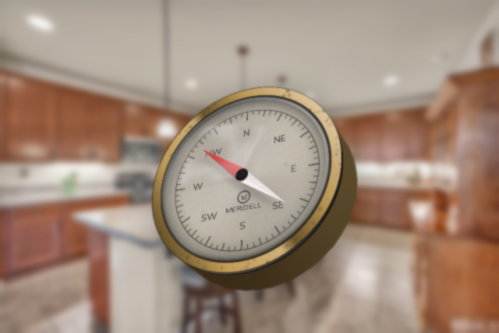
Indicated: 310°
